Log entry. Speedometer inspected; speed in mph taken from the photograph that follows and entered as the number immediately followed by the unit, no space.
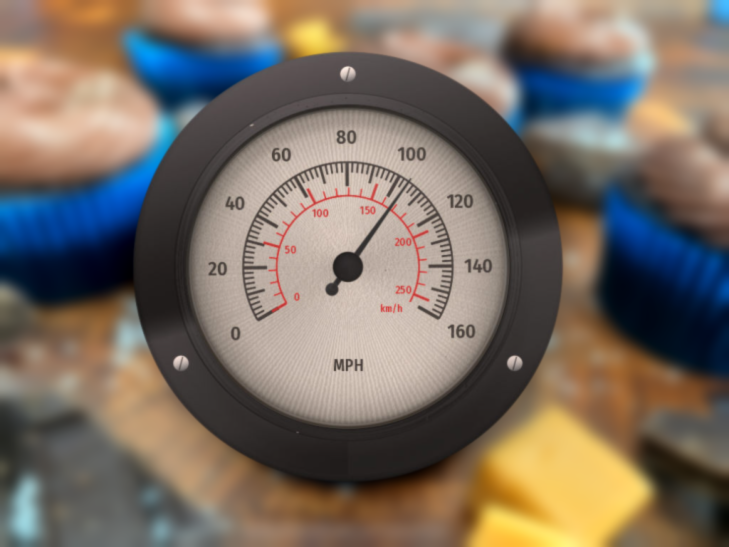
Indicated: 104mph
